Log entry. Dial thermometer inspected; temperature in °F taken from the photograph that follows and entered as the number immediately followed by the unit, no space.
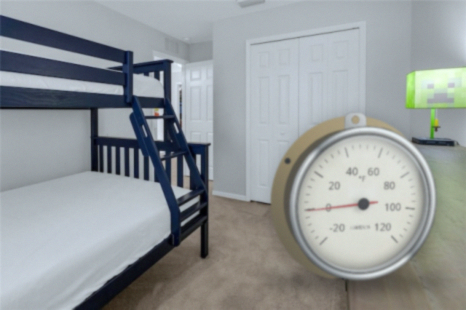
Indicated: 0°F
